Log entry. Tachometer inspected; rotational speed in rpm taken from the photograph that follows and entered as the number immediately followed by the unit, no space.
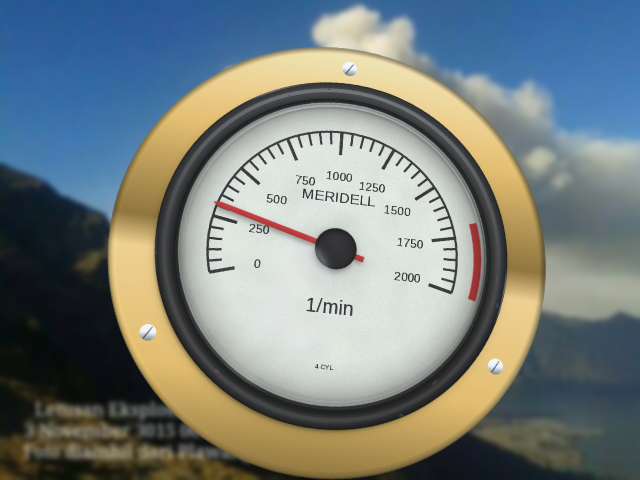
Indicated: 300rpm
